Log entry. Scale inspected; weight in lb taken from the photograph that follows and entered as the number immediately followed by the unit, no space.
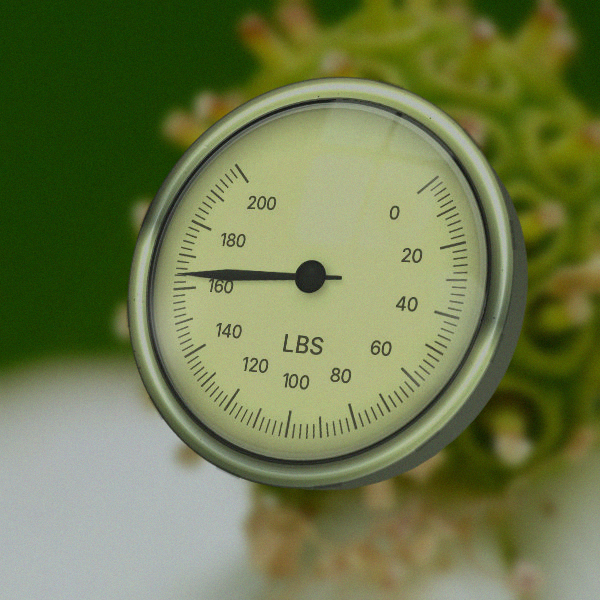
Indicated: 164lb
